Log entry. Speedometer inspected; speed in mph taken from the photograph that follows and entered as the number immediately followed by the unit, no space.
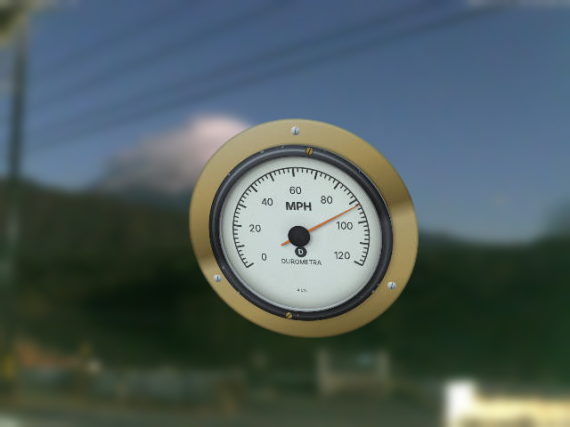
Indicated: 92mph
